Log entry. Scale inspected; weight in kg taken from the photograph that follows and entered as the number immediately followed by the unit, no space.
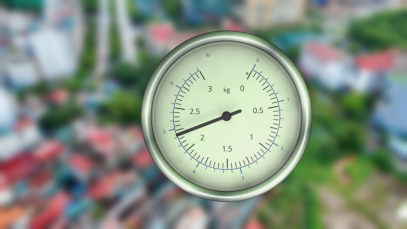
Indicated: 2.2kg
